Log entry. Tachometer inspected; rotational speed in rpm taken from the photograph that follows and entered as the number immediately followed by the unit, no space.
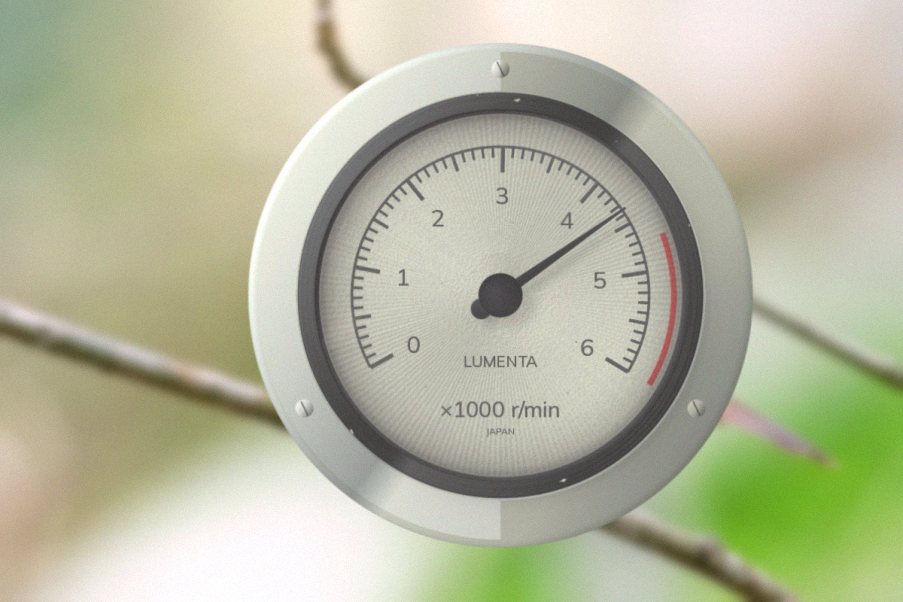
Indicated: 4350rpm
